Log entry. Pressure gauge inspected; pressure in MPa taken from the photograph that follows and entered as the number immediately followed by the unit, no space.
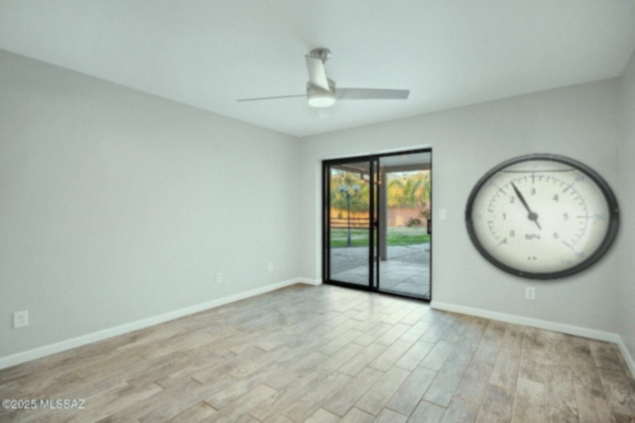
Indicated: 2.4MPa
